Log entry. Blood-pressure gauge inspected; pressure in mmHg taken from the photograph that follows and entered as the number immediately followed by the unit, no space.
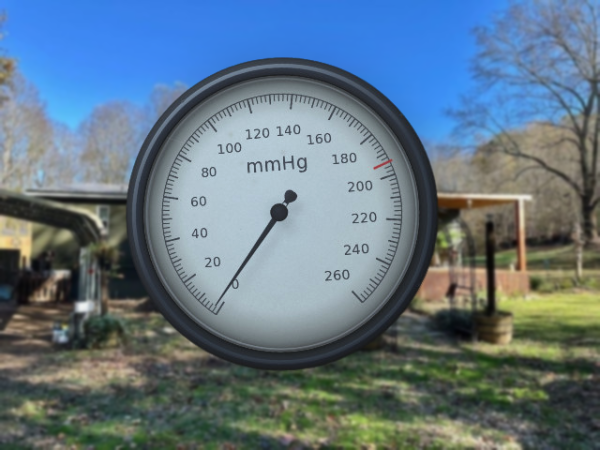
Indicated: 2mmHg
